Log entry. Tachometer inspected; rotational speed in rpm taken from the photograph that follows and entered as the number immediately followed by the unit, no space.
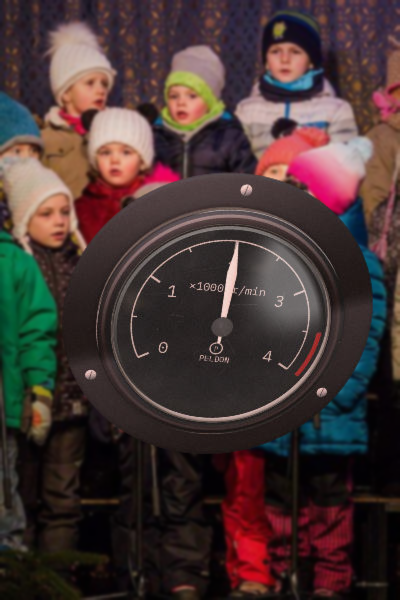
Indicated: 2000rpm
